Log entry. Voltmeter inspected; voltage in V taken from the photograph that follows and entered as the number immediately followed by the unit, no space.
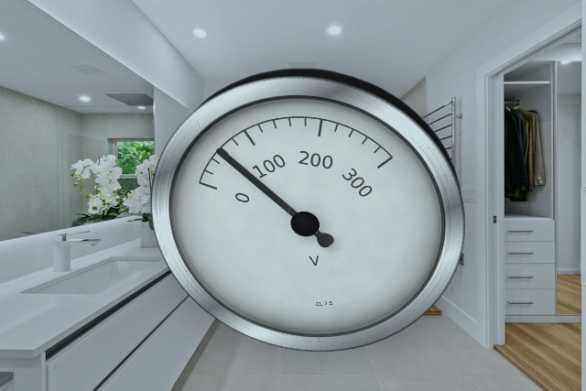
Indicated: 60V
